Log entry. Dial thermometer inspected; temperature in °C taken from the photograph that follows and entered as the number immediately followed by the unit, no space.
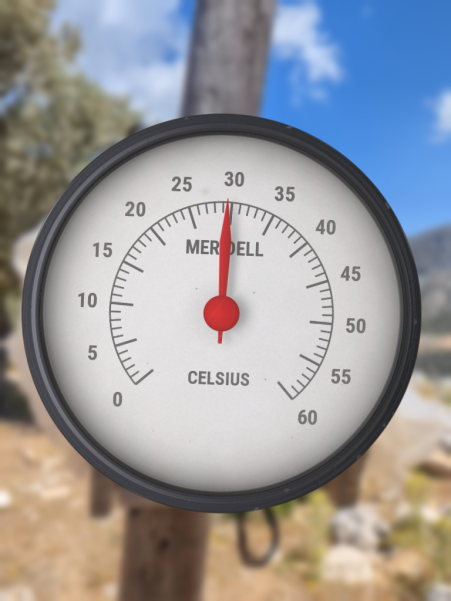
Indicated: 29.5°C
